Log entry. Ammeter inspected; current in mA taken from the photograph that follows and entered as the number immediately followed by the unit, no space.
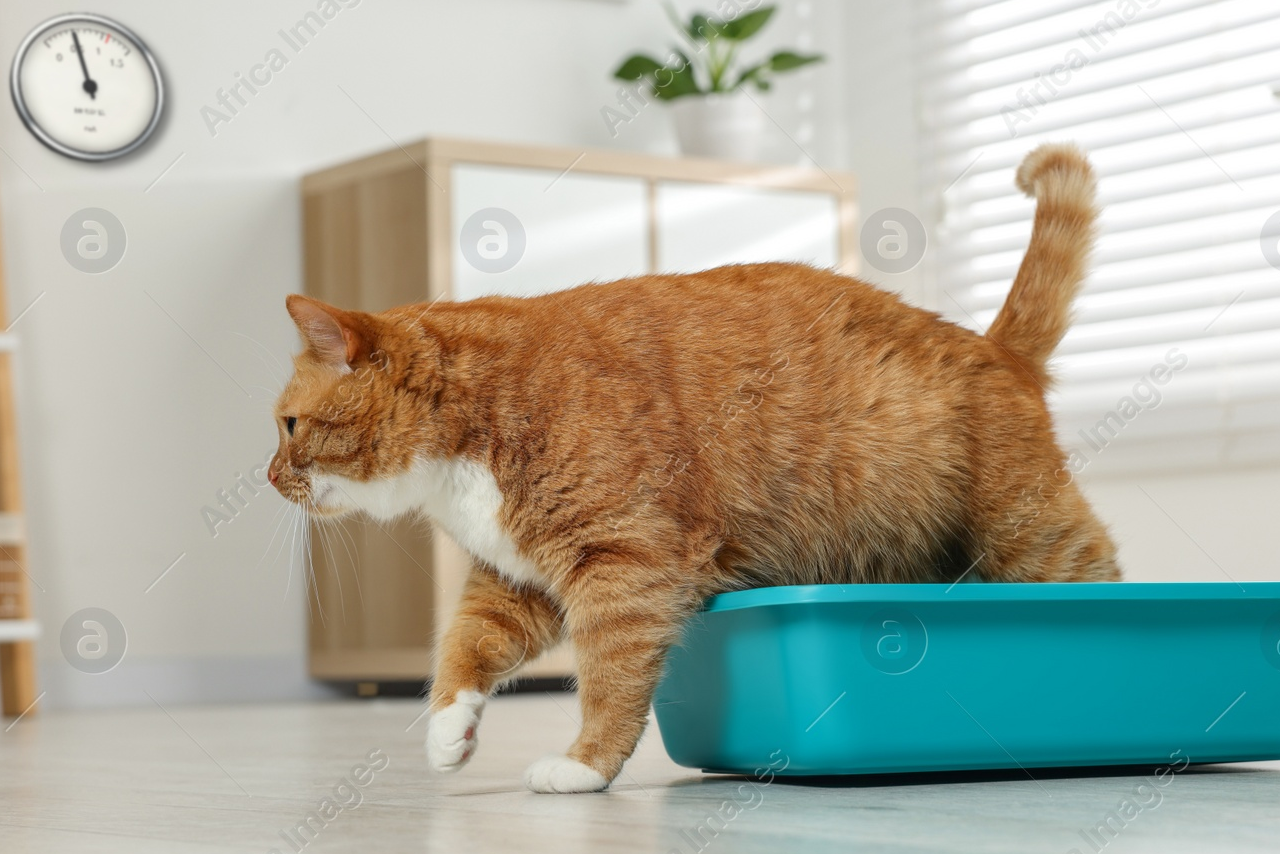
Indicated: 0.5mA
